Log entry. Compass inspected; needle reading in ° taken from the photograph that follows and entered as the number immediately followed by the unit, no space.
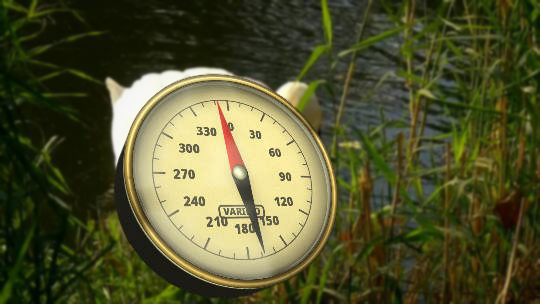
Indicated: 350°
